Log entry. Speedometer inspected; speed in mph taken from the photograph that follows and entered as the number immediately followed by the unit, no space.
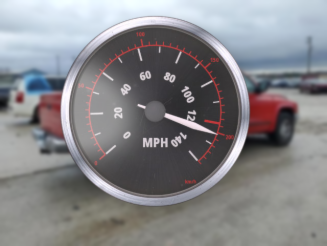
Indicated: 125mph
